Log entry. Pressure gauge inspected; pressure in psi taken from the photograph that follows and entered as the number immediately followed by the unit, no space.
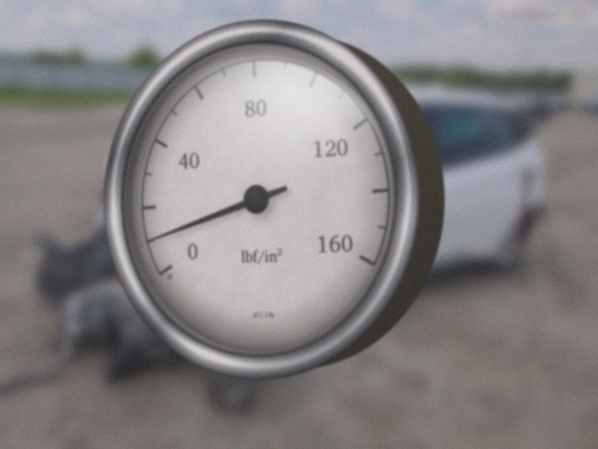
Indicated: 10psi
